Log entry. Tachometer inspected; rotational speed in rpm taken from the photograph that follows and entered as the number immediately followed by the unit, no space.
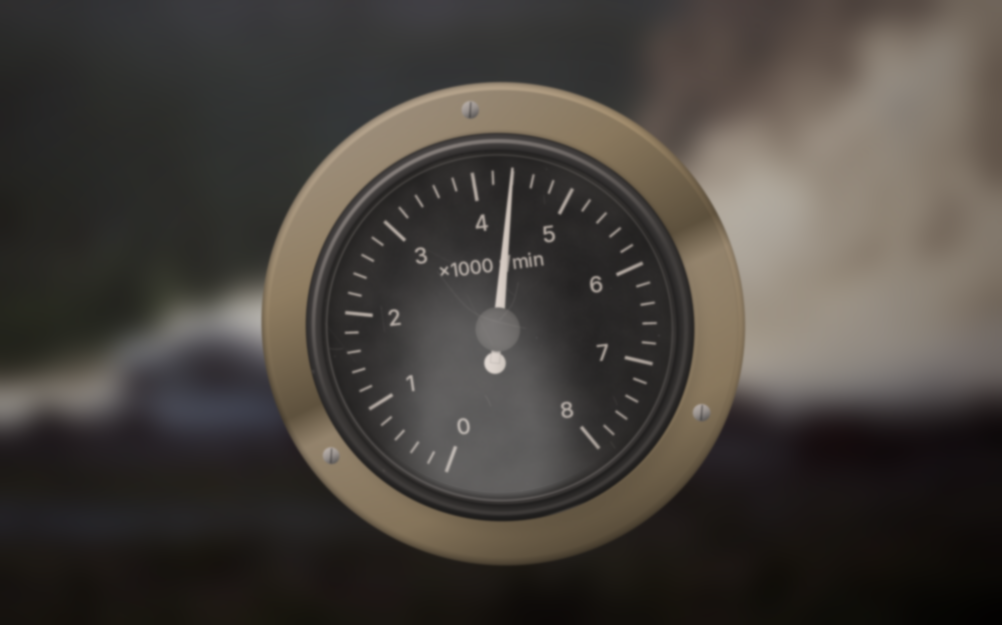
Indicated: 4400rpm
